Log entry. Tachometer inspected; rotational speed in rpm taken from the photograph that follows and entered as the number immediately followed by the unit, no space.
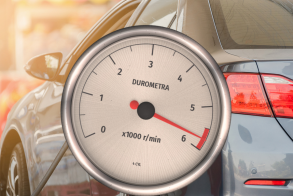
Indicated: 5750rpm
